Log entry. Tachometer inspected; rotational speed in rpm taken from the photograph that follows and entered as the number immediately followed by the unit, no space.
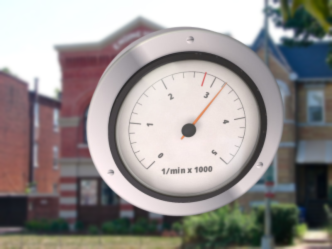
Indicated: 3200rpm
